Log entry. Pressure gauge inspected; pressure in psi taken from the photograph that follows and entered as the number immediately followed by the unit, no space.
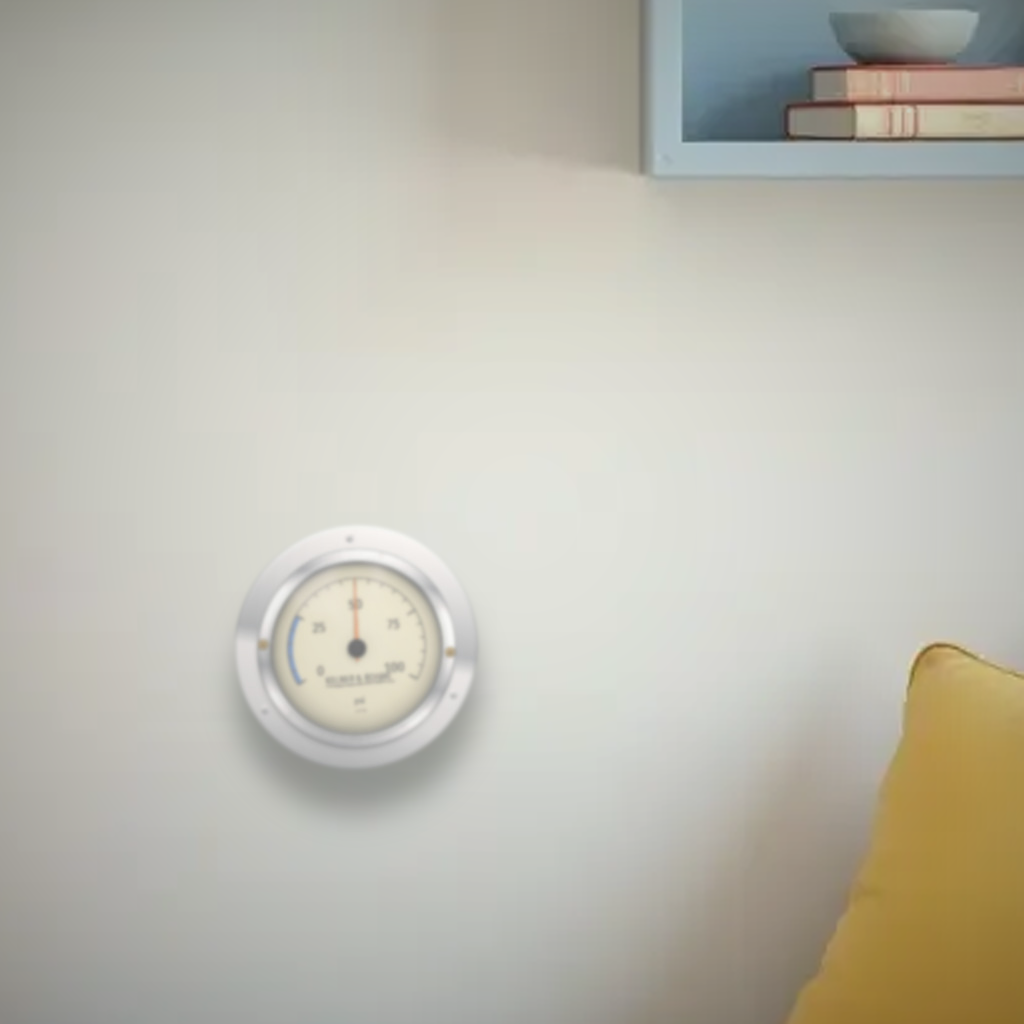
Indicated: 50psi
